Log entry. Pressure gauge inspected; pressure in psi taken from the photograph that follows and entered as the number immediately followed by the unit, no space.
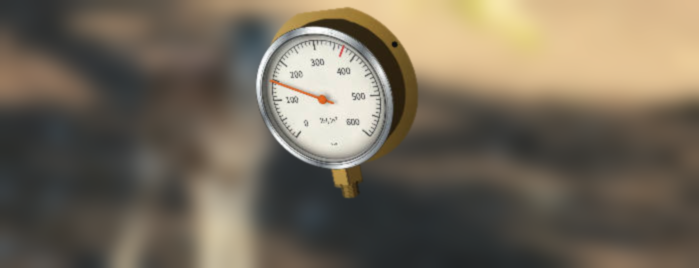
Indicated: 150psi
